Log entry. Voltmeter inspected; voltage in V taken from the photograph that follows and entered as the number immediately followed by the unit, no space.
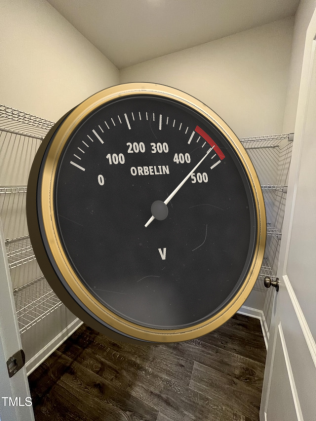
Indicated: 460V
